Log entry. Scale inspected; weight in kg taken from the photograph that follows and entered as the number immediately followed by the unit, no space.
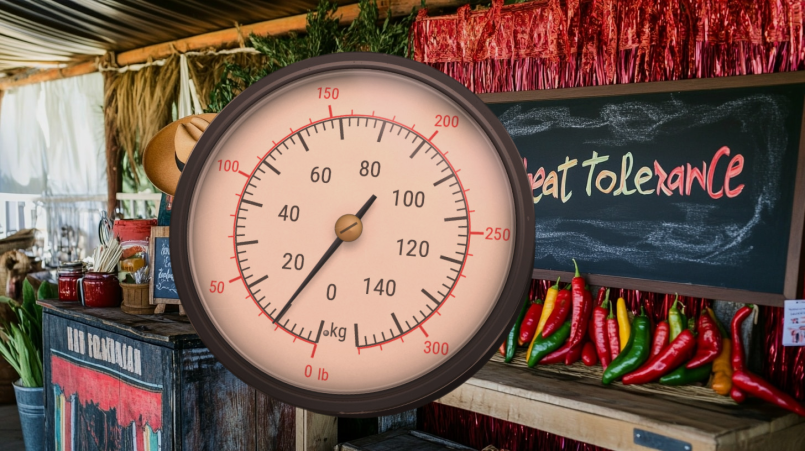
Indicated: 10kg
